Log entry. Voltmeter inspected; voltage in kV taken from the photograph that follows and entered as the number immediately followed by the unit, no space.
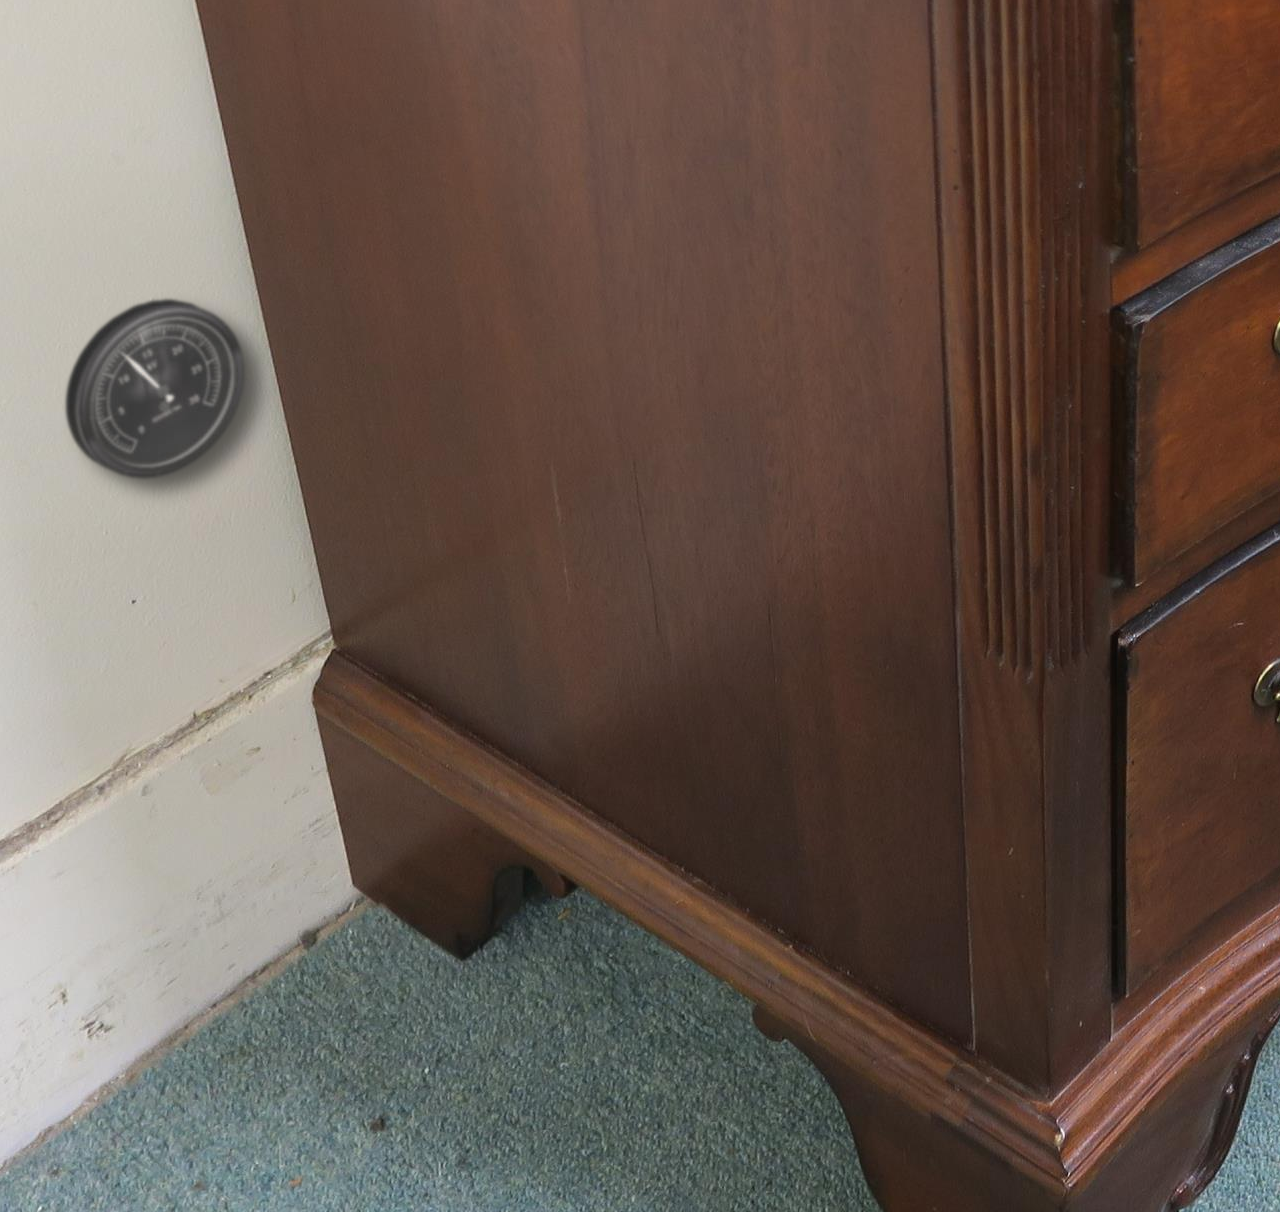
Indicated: 12.5kV
